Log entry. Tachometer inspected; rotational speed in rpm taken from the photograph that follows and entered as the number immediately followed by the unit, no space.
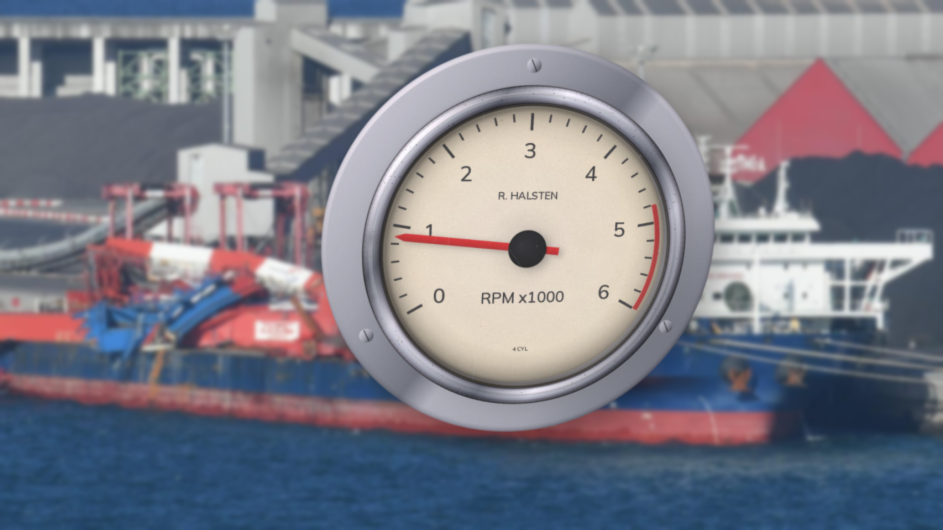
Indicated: 900rpm
